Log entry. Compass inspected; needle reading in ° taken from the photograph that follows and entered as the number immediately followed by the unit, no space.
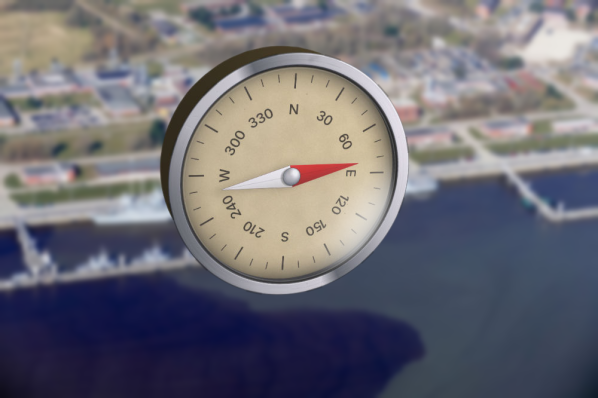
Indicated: 80°
